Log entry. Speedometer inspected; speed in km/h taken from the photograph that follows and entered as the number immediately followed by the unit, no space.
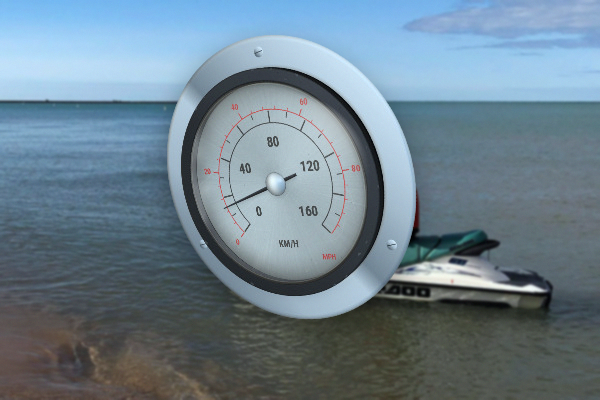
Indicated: 15km/h
